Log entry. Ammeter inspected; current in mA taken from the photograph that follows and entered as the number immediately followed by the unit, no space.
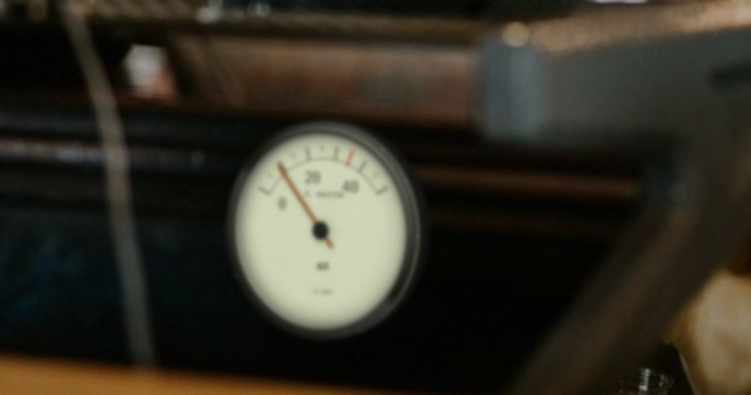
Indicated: 10mA
